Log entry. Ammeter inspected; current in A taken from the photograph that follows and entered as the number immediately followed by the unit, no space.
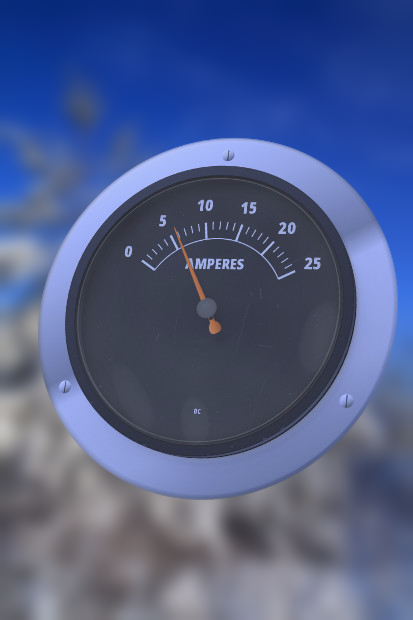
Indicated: 6A
